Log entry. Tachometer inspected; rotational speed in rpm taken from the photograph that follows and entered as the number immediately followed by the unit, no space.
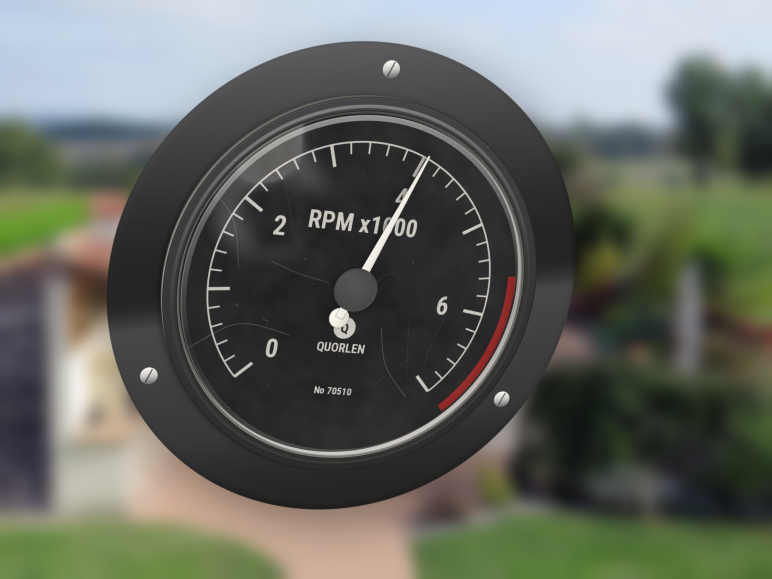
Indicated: 4000rpm
